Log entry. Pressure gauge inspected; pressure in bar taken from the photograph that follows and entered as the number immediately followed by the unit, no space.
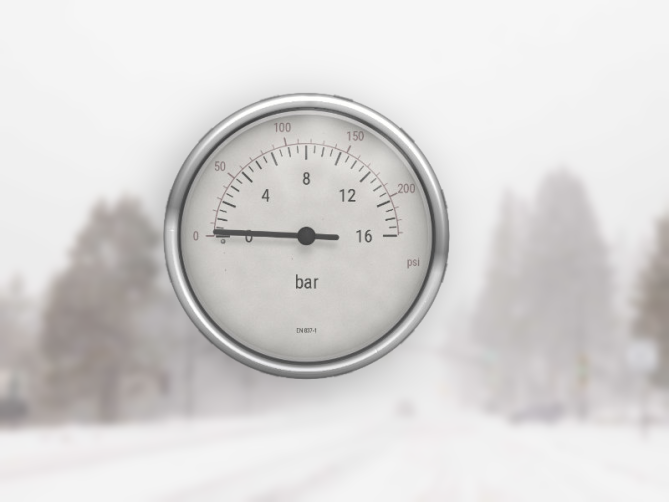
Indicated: 0.25bar
